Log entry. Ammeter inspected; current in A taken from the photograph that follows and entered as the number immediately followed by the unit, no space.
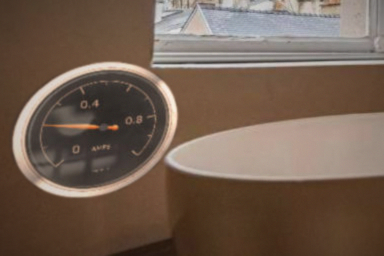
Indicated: 0.2A
